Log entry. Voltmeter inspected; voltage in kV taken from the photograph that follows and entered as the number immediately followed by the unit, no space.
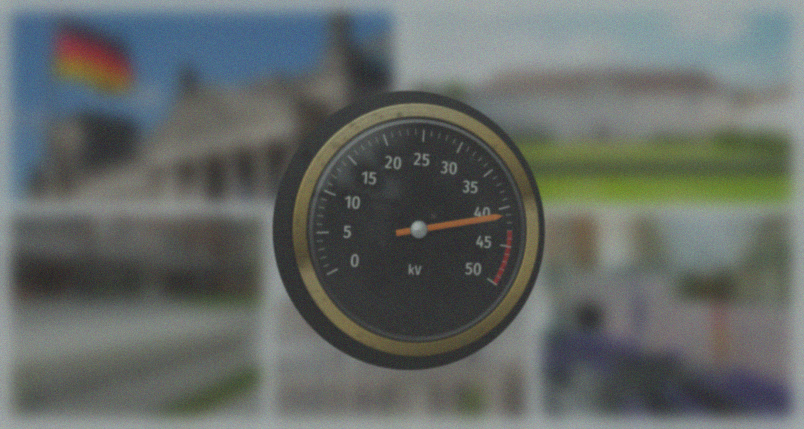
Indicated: 41kV
